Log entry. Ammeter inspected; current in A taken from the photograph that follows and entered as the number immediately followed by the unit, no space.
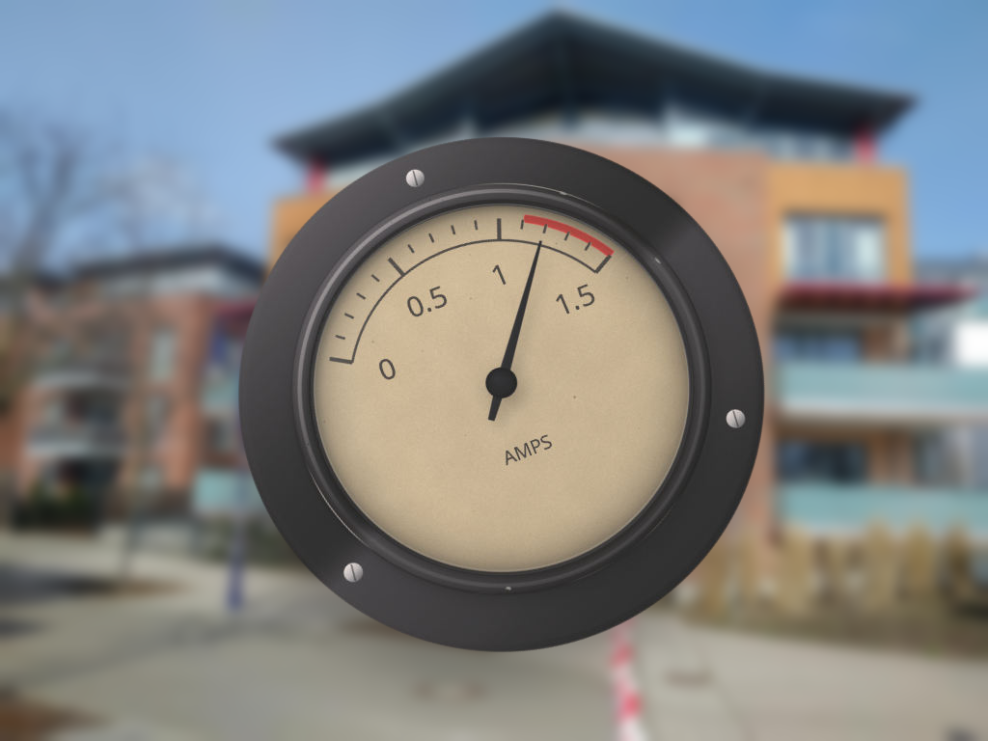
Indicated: 1.2A
